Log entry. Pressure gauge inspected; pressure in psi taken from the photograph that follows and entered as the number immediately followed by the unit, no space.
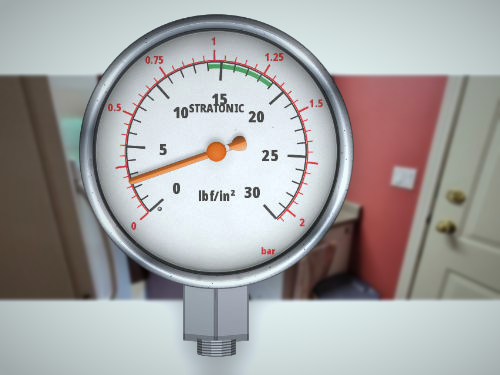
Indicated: 2.5psi
